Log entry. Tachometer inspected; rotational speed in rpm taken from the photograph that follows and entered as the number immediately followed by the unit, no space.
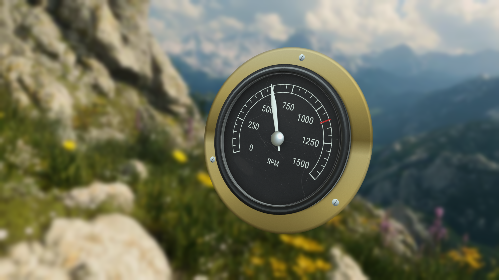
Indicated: 600rpm
